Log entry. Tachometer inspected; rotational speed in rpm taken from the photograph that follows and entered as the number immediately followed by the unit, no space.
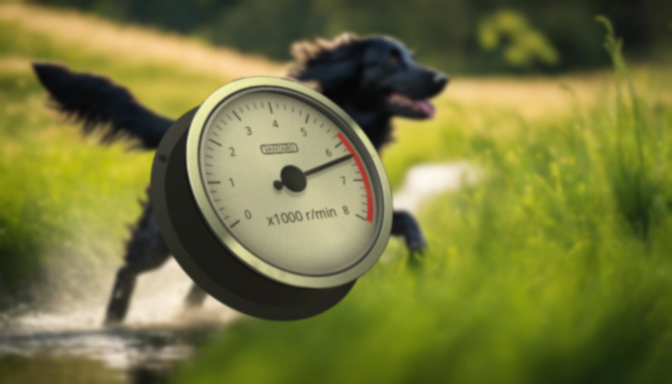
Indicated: 6400rpm
